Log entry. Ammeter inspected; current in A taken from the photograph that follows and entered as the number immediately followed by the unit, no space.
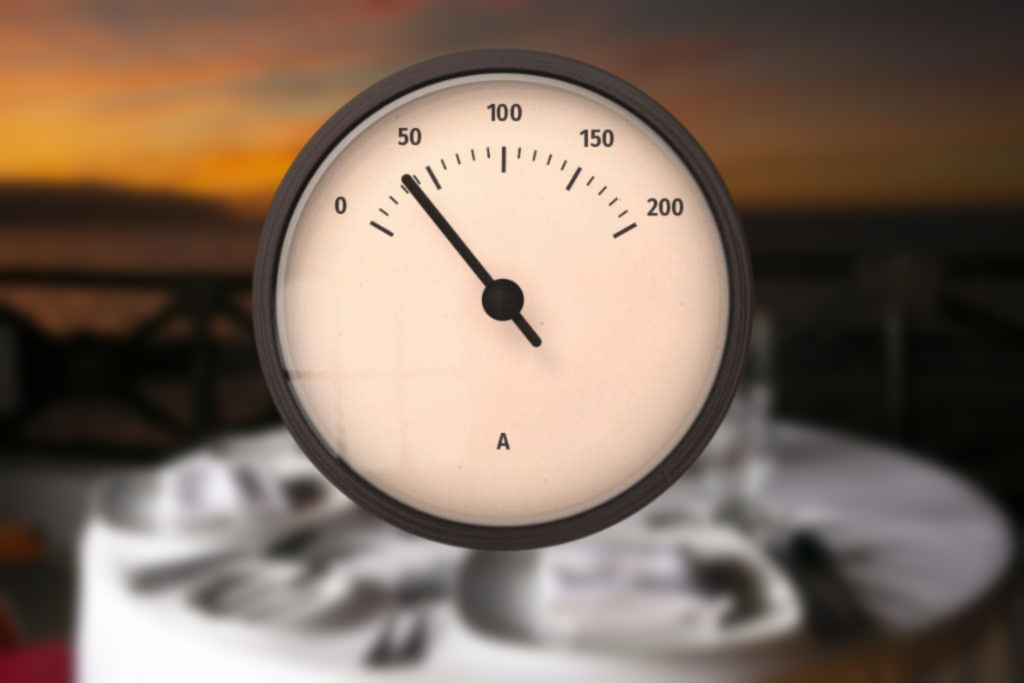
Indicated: 35A
